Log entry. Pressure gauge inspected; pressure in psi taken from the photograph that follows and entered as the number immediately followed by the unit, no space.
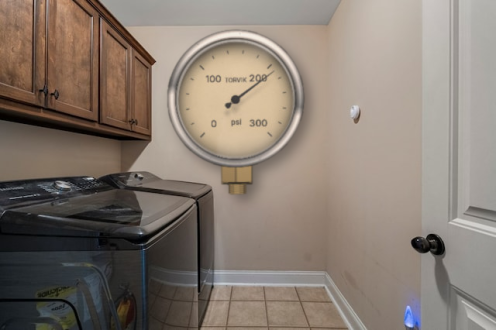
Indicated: 210psi
